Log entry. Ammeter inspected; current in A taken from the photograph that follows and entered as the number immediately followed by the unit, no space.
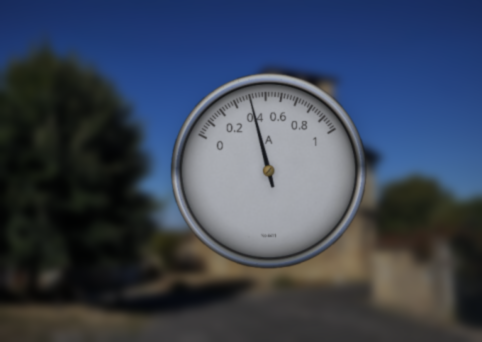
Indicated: 0.4A
